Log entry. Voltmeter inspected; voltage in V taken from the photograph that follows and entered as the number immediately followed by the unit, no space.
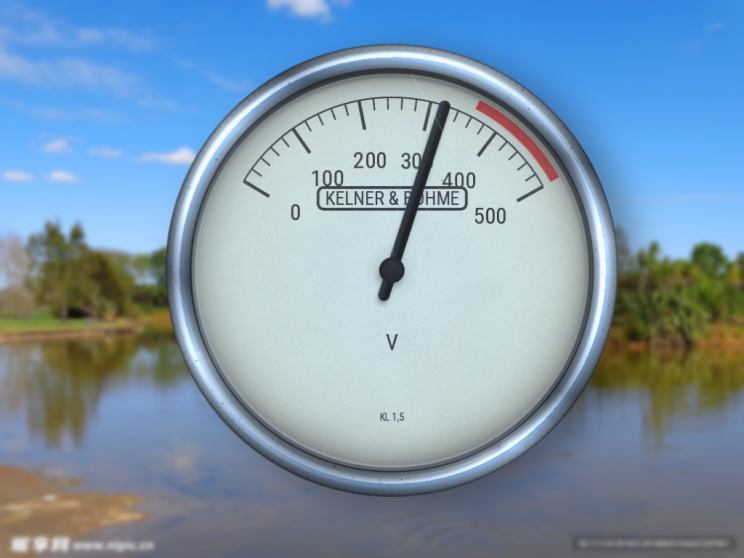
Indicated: 320V
